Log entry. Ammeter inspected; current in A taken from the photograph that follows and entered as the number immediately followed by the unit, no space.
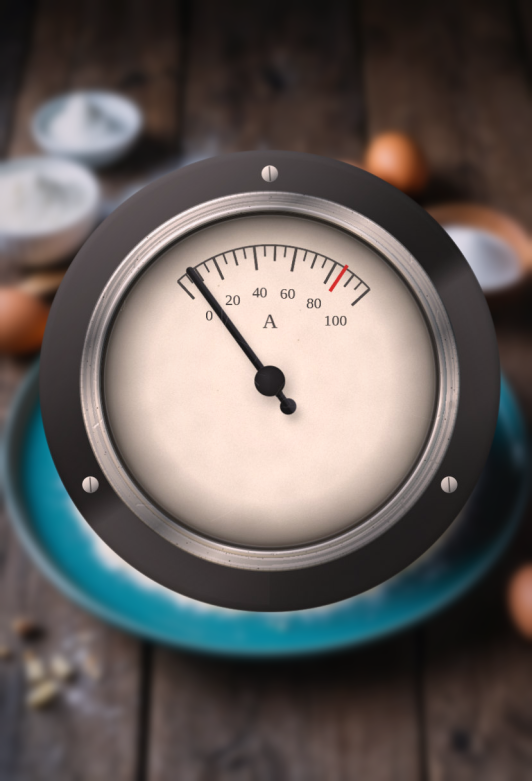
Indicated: 7.5A
